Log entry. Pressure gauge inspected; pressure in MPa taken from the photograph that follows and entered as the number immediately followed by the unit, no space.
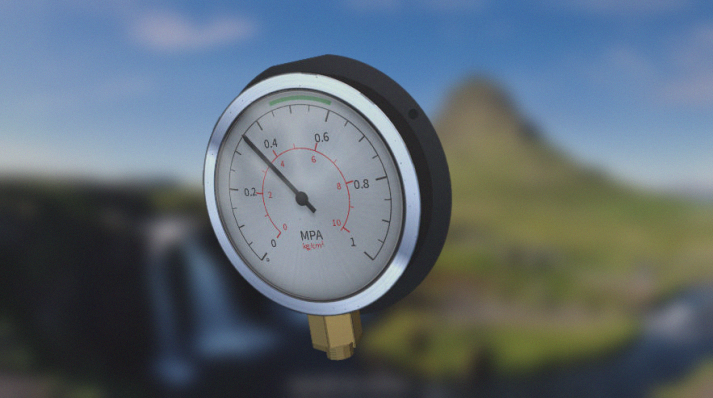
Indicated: 0.35MPa
